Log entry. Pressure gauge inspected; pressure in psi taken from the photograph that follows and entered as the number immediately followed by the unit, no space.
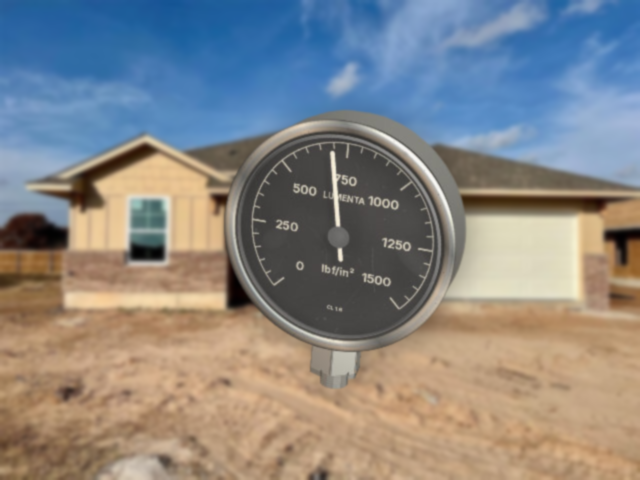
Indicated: 700psi
